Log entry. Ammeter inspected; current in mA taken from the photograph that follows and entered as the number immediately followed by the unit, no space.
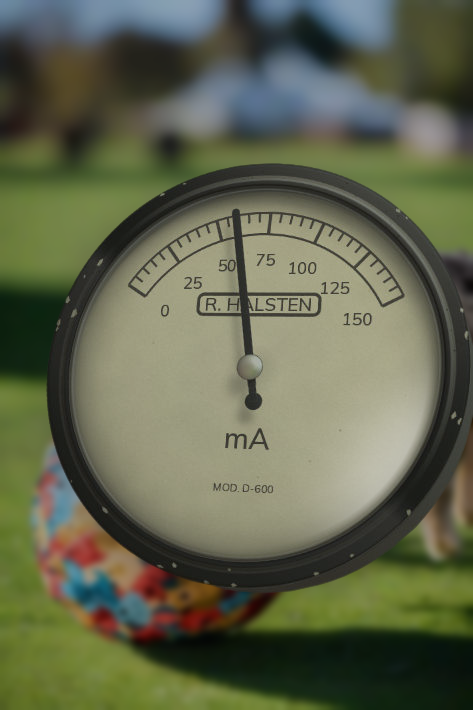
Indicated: 60mA
